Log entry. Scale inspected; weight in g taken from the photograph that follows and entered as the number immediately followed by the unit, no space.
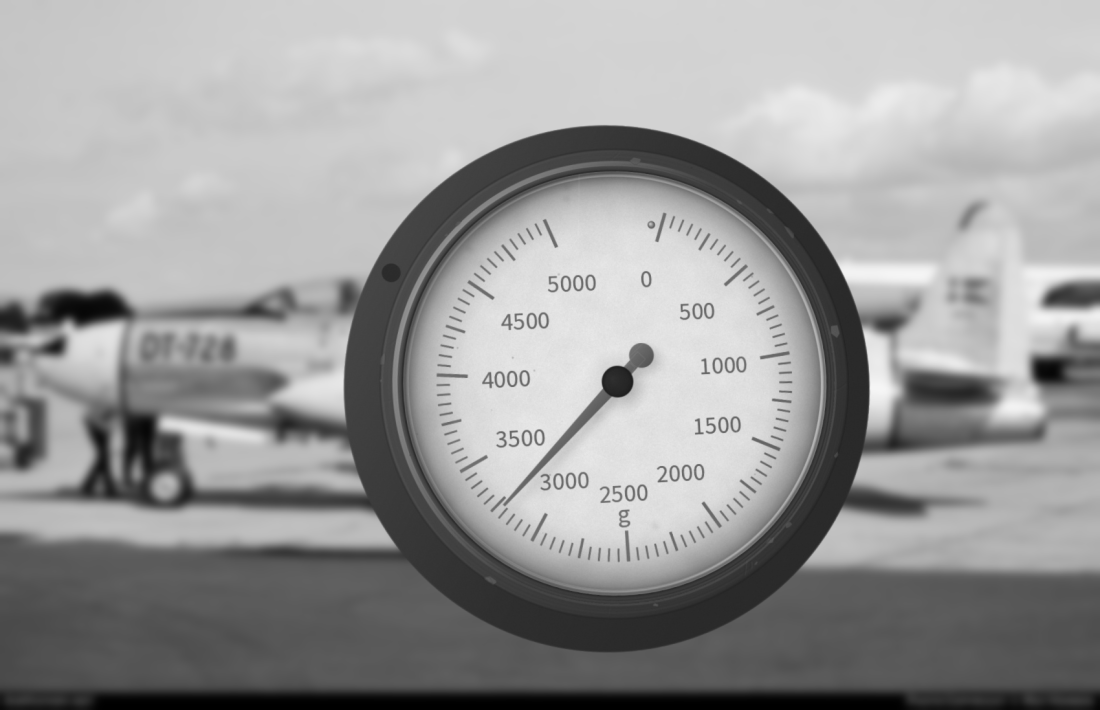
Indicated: 3225g
